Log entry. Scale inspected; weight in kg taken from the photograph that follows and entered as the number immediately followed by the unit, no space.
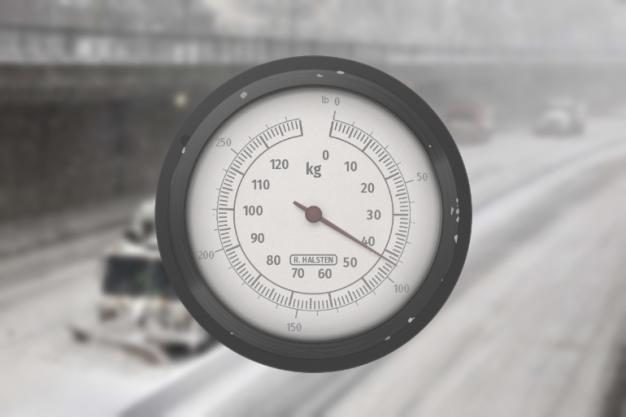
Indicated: 42kg
